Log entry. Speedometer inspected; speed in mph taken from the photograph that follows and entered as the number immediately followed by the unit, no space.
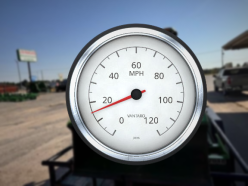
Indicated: 15mph
